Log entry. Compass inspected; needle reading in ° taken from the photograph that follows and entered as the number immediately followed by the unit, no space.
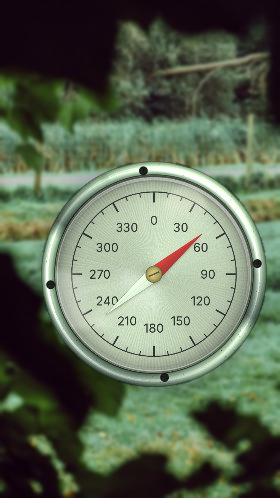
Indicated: 50°
